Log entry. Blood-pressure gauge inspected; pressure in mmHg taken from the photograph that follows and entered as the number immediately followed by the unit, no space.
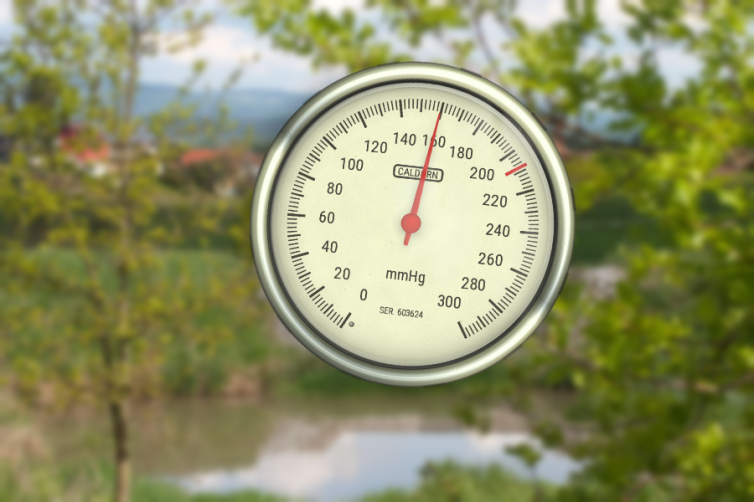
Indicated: 160mmHg
